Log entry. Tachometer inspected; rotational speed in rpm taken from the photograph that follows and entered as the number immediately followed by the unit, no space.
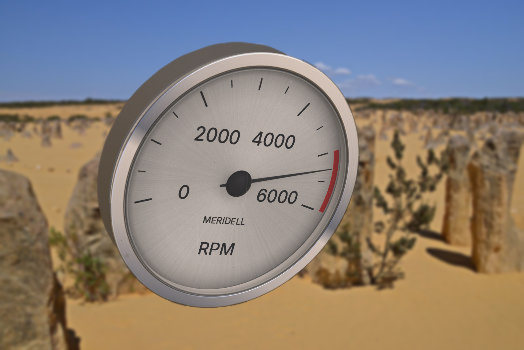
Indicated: 5250rpm
